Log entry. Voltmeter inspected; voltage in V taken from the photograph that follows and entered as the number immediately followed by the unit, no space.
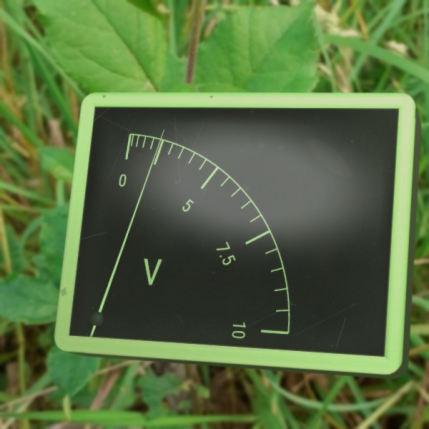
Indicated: 2.5V
